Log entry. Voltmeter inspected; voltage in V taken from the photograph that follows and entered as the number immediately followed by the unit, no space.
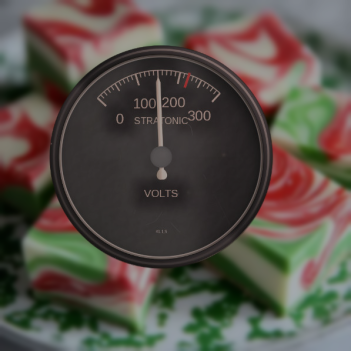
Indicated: 150V
